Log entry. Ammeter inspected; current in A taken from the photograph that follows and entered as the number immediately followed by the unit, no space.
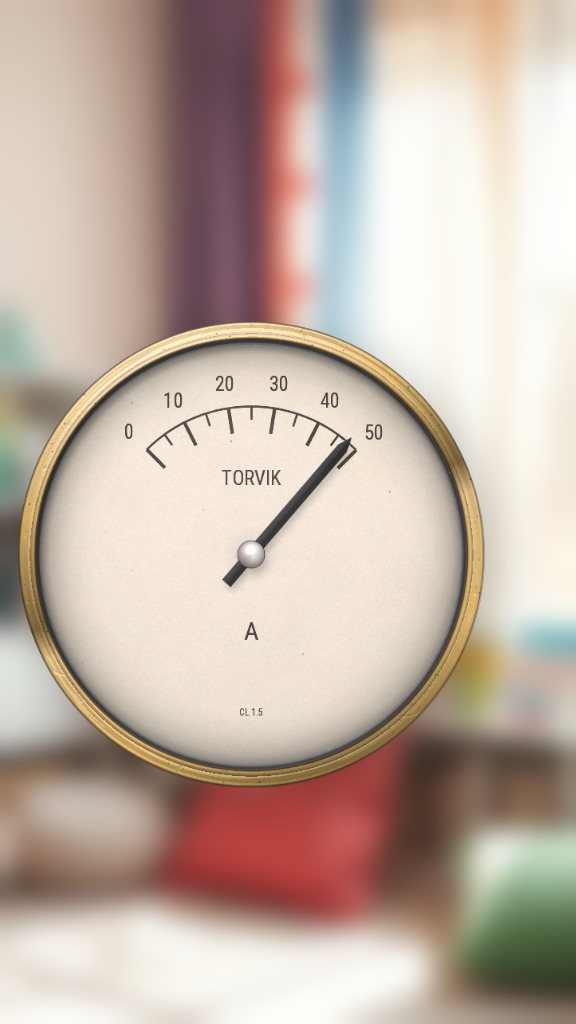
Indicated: 47.5A
